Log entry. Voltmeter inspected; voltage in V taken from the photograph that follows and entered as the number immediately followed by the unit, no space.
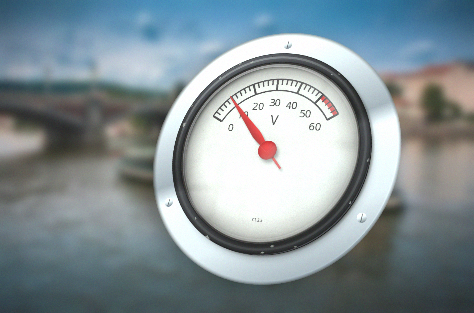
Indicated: 10V
